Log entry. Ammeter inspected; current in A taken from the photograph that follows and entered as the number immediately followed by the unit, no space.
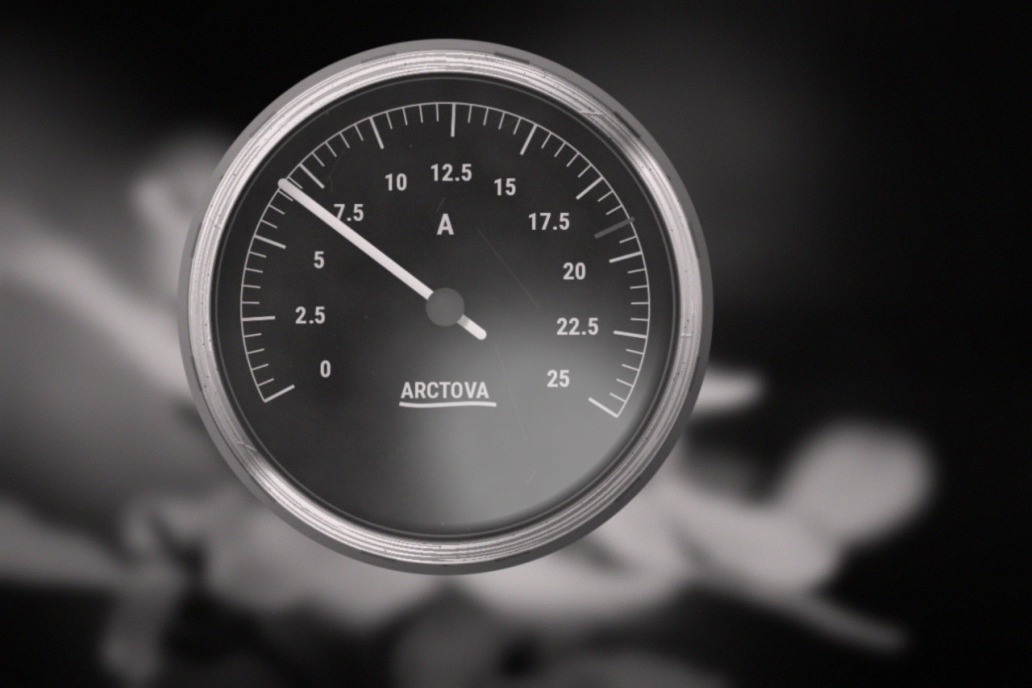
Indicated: 6.75A
